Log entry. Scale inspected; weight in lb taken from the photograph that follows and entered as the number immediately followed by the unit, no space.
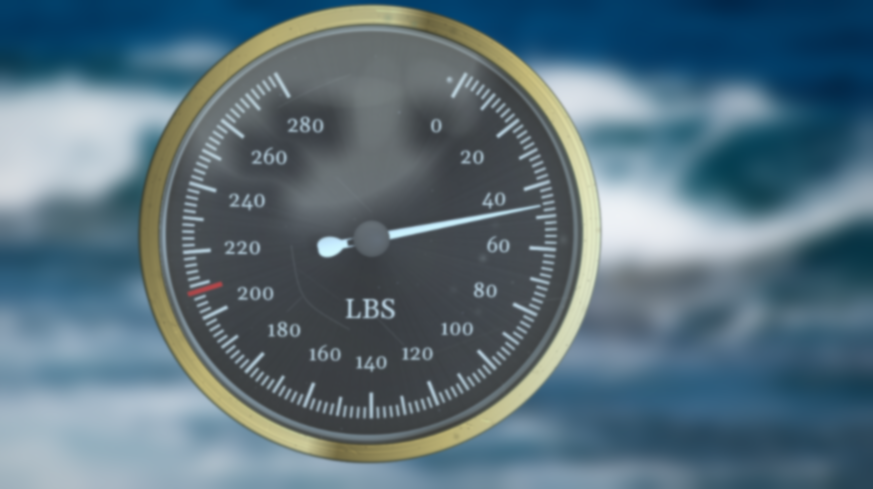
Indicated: 46lb
